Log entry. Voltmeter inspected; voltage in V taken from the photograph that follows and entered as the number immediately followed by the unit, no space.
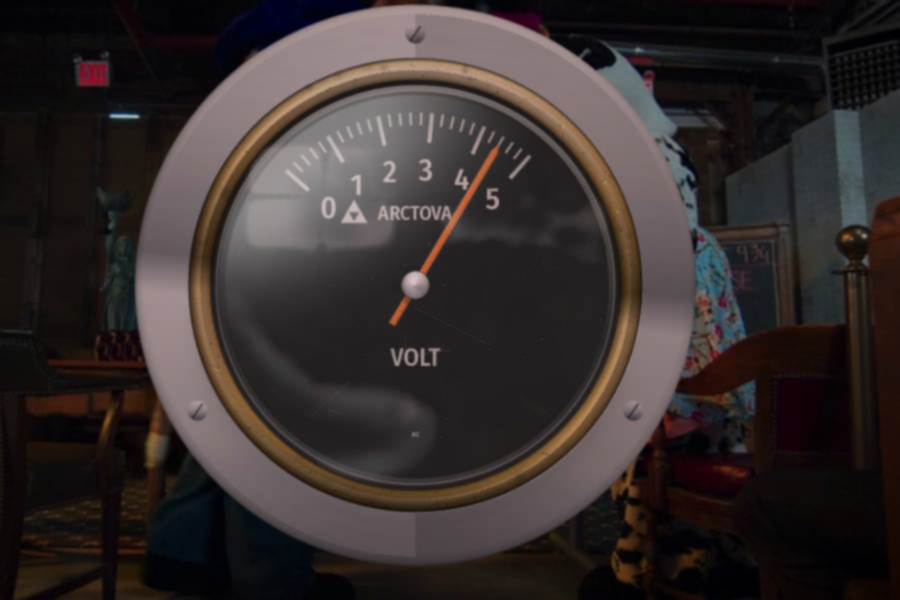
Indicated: 4.4V
